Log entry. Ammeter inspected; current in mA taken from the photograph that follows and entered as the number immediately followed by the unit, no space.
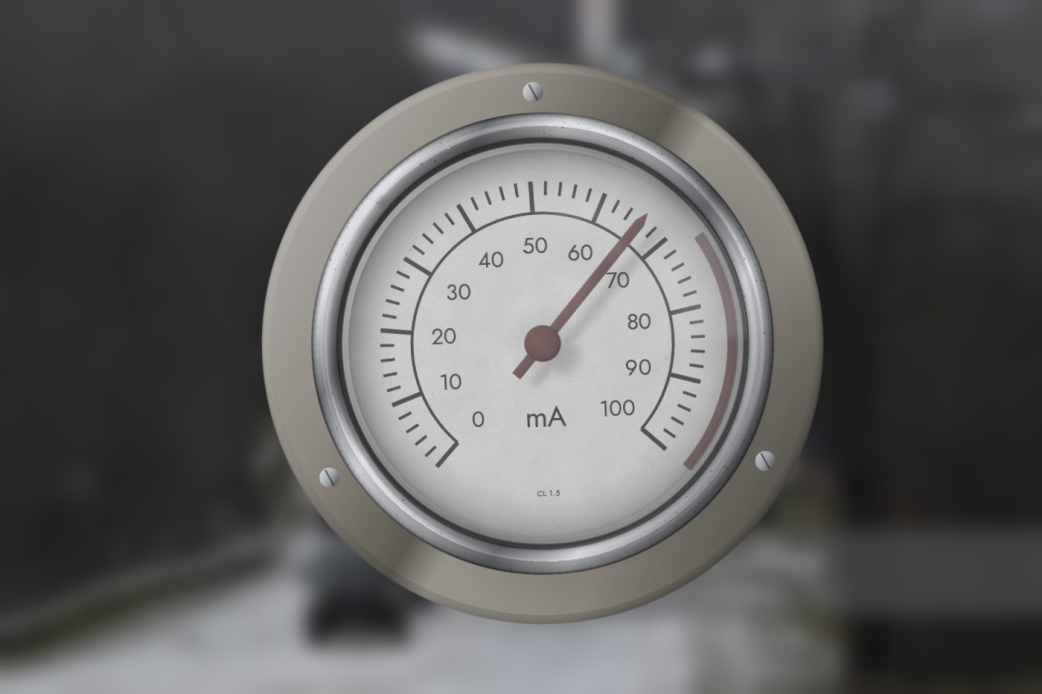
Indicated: 66mA
